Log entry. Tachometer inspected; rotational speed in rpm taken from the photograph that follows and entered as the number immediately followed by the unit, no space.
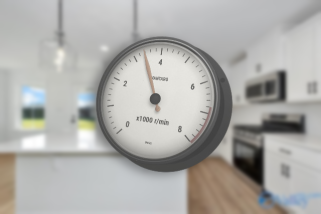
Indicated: 3400rpm
